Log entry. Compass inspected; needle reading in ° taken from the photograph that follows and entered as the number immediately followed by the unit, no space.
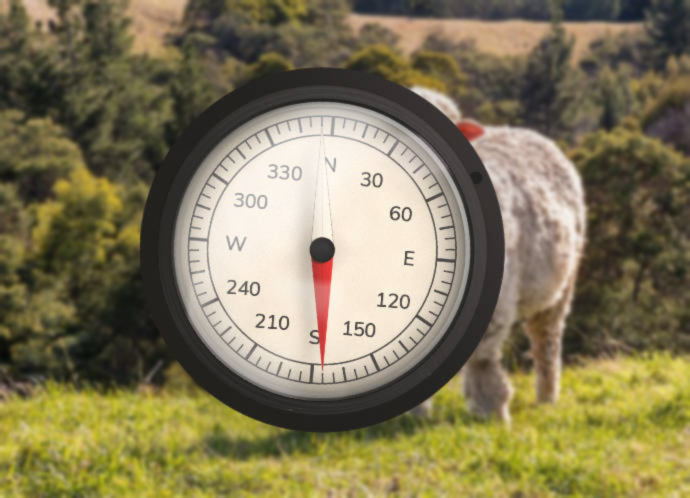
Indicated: 175°
